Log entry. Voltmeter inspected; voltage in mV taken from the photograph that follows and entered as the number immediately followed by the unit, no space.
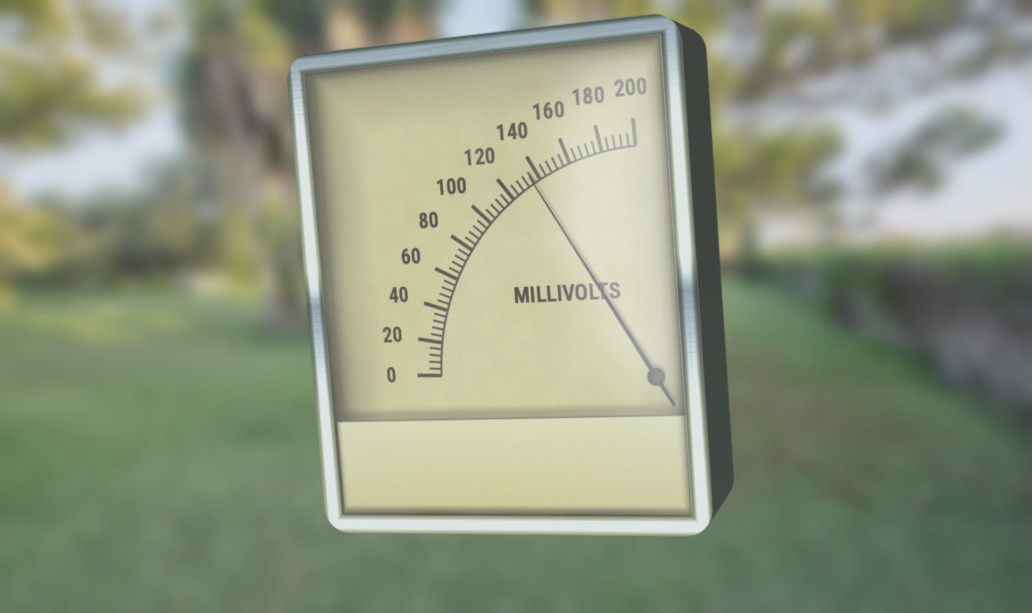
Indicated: 136mV
